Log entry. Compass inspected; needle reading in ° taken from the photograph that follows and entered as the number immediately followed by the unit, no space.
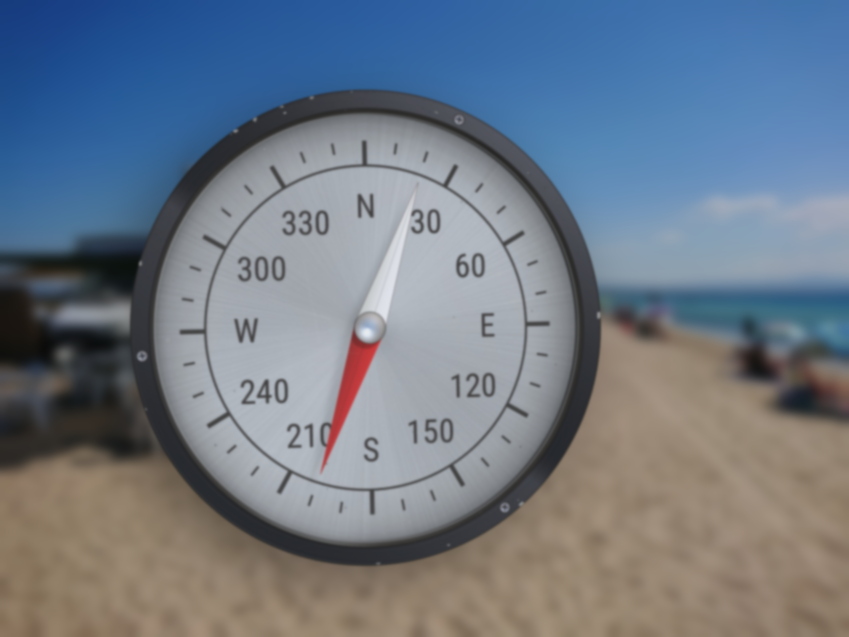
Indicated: 200°
